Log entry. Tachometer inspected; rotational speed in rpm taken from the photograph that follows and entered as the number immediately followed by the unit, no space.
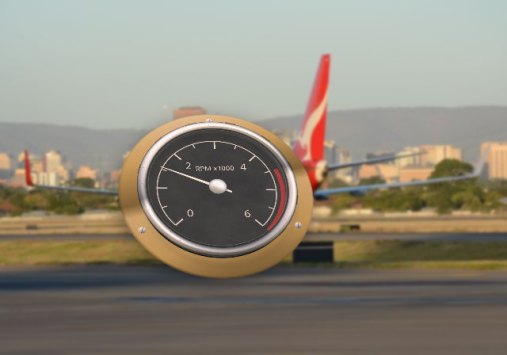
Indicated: 1500rpm
